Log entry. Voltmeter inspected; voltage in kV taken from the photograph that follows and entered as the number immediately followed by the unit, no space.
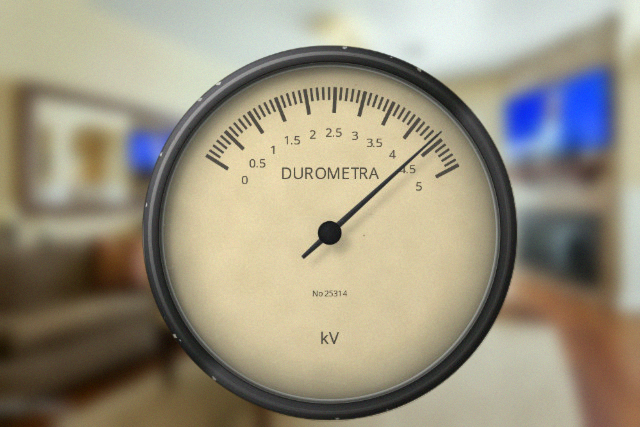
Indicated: 4.4kV
